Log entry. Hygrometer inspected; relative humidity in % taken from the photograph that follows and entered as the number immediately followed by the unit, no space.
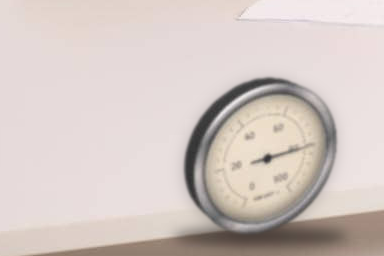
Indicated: 80%
